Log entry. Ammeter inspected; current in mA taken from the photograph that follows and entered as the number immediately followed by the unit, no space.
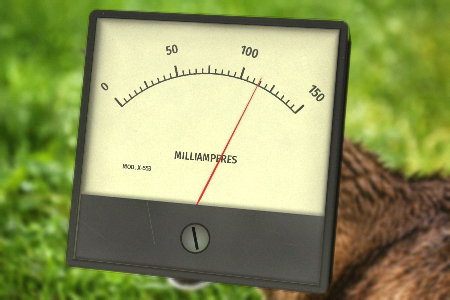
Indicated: 115mA
